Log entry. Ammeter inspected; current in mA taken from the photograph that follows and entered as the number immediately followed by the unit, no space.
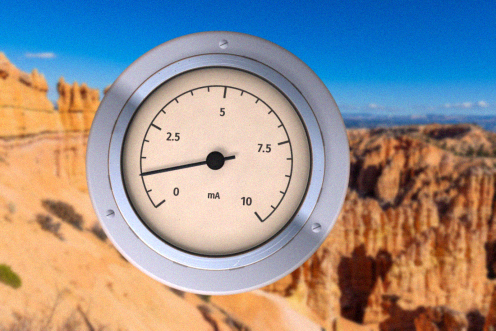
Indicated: 1mA
